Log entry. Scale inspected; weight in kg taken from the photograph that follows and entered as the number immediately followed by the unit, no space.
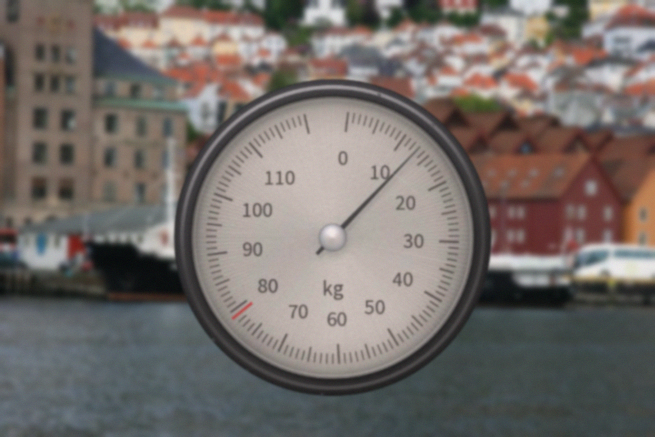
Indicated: 13kg
